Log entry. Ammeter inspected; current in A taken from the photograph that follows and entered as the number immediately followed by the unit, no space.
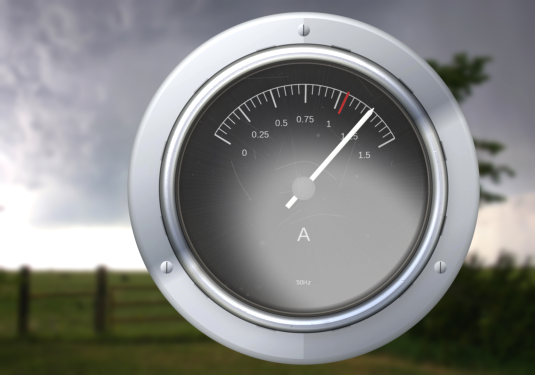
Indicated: 1.25A
